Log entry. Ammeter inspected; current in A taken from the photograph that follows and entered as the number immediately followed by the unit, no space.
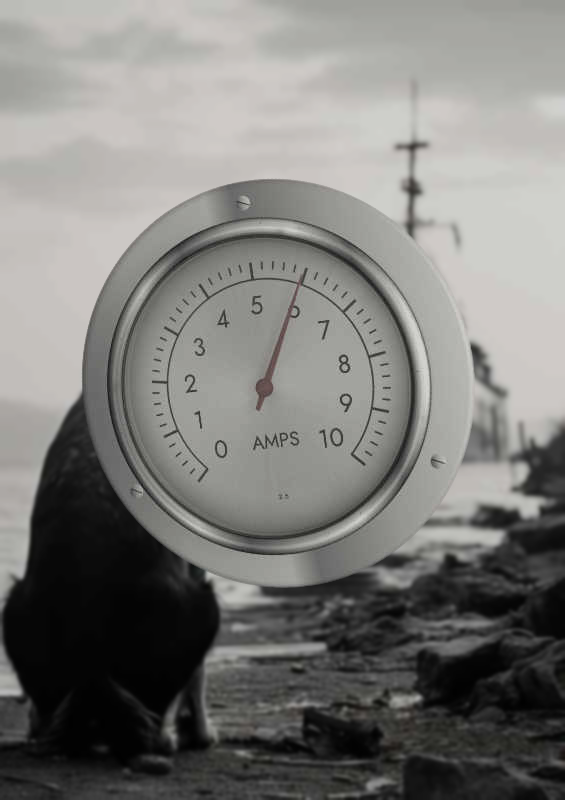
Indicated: 6A
